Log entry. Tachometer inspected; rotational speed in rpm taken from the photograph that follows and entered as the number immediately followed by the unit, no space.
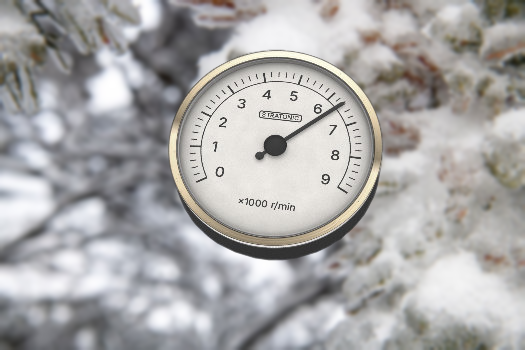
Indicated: 6400rpm
